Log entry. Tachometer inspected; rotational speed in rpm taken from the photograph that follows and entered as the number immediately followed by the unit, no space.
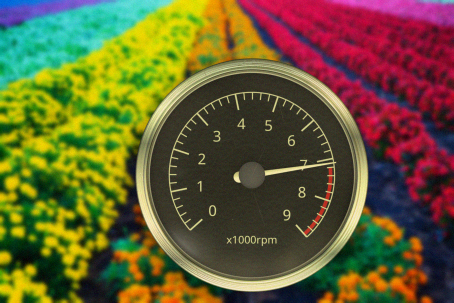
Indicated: 7100rpm
